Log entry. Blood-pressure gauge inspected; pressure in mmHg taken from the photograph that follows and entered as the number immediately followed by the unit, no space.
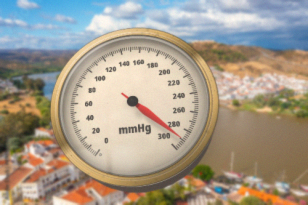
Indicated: 290mmHg
